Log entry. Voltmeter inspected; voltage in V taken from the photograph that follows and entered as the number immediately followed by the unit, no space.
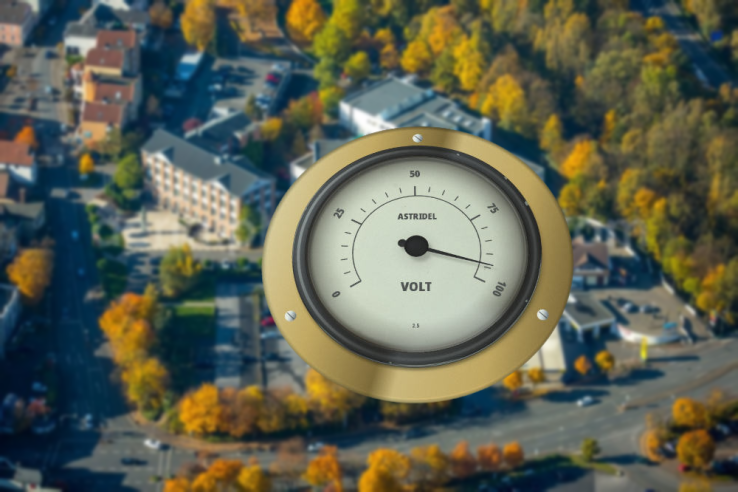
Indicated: 95V
